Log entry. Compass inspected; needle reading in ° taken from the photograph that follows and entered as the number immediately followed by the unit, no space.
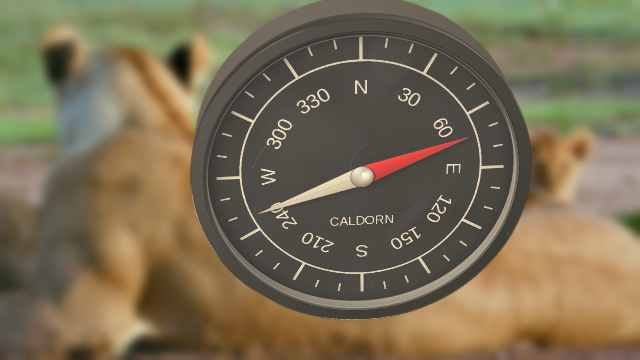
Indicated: 70°
